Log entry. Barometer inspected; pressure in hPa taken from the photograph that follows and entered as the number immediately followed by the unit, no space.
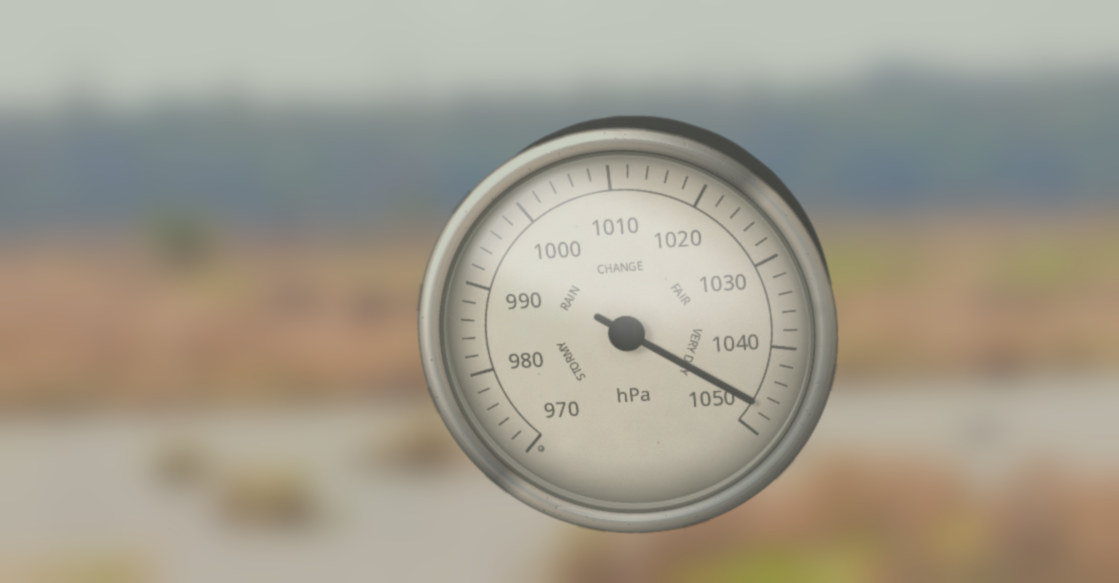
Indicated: 1047hPa
